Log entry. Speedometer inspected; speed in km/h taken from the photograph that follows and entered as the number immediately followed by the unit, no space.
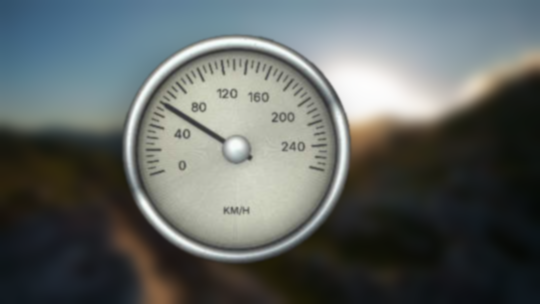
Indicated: 60km/h
